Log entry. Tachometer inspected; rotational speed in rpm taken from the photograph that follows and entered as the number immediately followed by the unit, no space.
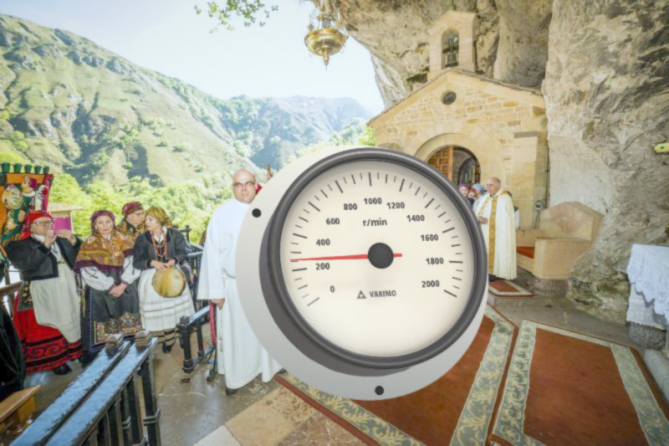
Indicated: 250rpm
